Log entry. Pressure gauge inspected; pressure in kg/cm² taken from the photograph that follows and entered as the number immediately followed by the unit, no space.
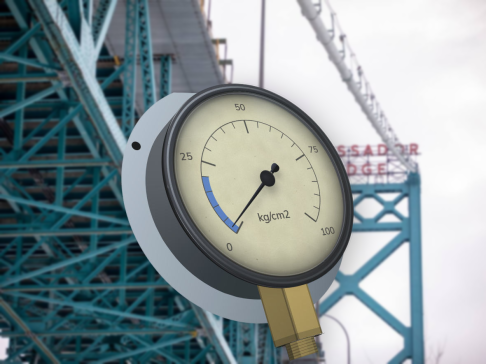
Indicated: 2.5kg/cm²
